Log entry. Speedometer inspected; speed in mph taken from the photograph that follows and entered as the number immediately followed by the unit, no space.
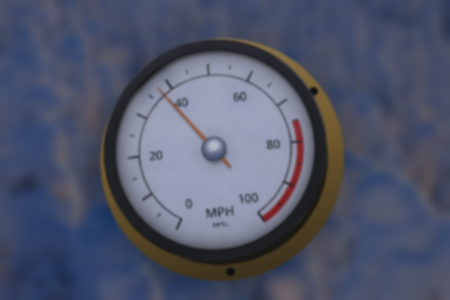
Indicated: 37.5mph
